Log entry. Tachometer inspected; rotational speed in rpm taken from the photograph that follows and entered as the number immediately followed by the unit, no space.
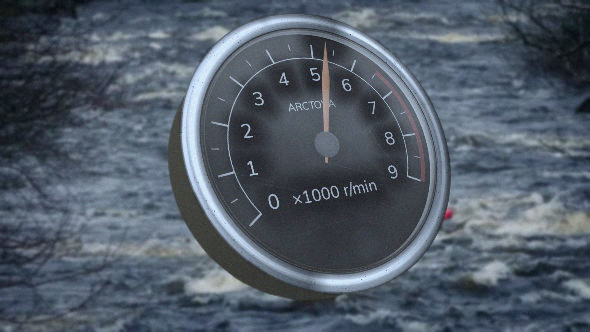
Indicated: 5250rpm
